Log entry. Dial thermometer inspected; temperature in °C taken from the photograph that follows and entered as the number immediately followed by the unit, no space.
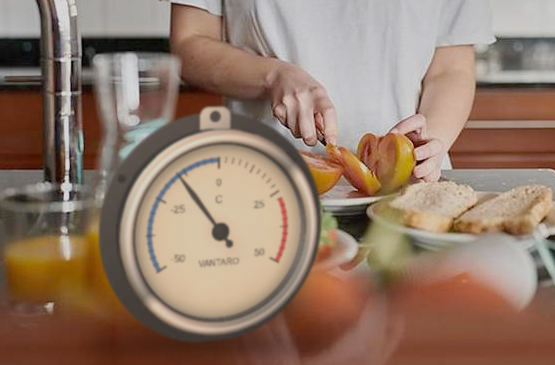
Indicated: -15°C
